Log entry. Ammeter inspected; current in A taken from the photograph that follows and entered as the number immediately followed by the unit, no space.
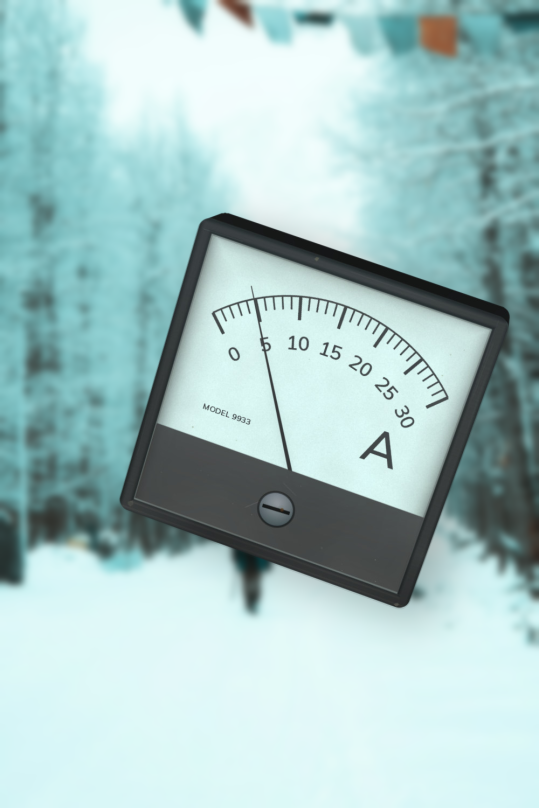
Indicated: 5A
